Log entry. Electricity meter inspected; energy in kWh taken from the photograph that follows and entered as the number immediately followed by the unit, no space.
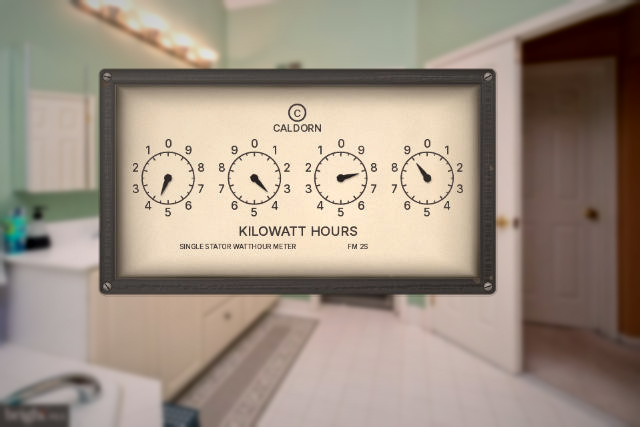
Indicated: 4379kWh
